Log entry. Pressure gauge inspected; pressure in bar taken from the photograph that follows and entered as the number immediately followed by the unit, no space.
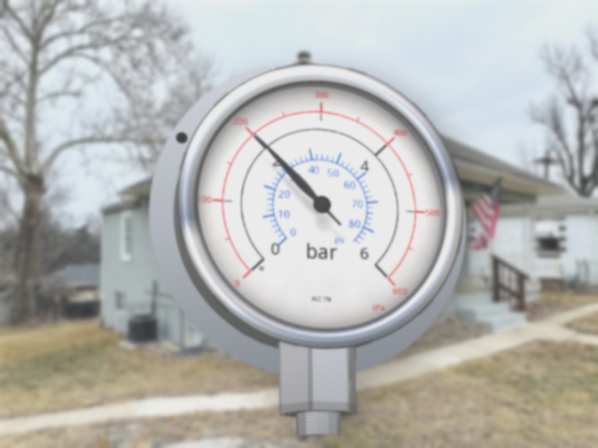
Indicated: 2bar
